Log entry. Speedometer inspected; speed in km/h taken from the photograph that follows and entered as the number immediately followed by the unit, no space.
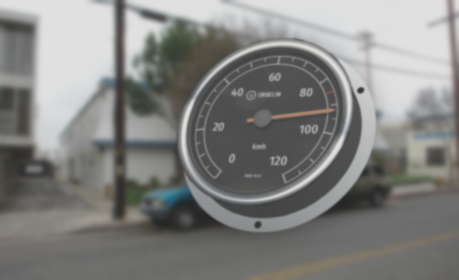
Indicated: 92.5km/h
